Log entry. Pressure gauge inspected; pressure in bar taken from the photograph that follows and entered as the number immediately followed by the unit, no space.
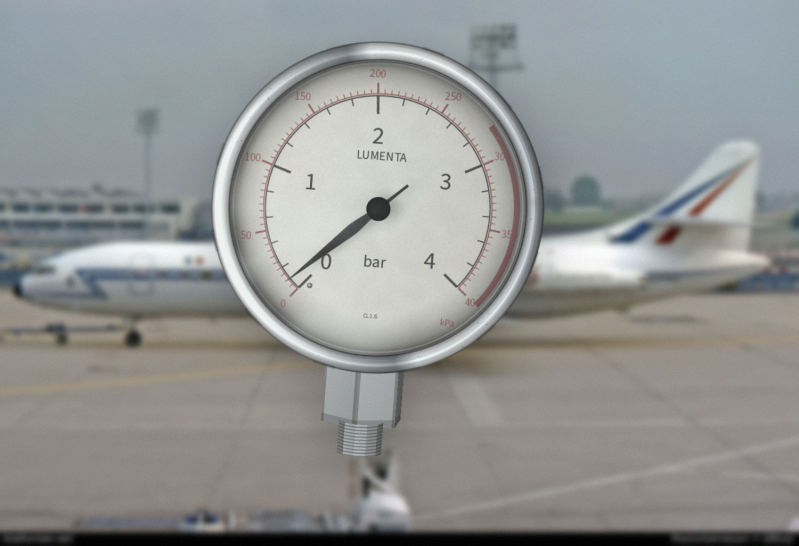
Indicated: 0.1bar
